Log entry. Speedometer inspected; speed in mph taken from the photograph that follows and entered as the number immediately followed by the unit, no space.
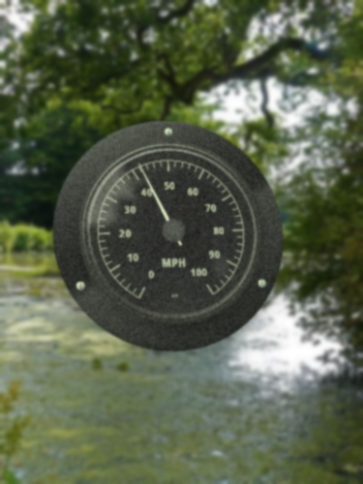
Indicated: 42mph
